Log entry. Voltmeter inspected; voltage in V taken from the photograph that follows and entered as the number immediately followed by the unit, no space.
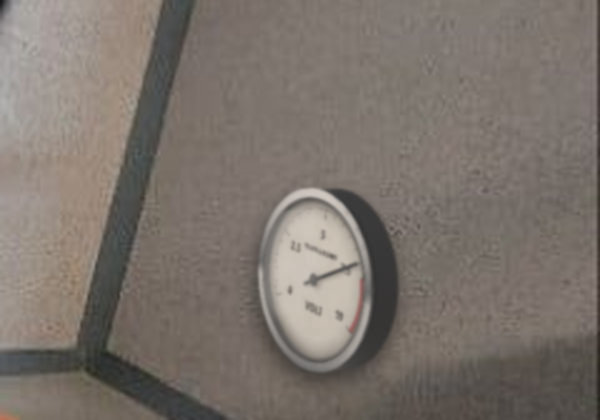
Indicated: 7.5V
